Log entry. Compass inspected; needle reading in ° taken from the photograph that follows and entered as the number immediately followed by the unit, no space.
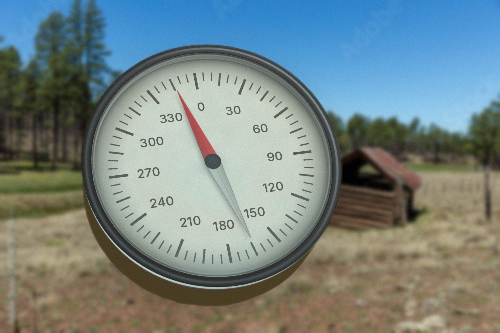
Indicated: 345°
